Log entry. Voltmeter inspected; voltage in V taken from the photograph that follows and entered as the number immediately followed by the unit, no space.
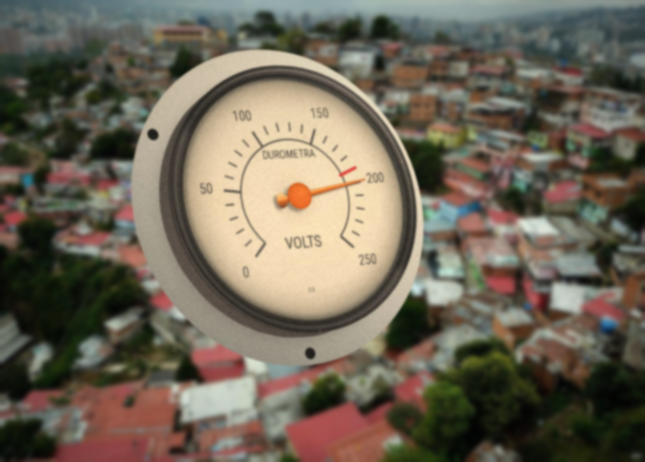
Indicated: 200V
